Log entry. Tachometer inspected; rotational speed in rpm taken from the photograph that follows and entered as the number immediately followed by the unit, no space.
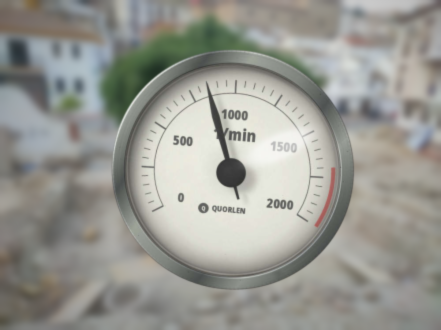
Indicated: 850rpm
